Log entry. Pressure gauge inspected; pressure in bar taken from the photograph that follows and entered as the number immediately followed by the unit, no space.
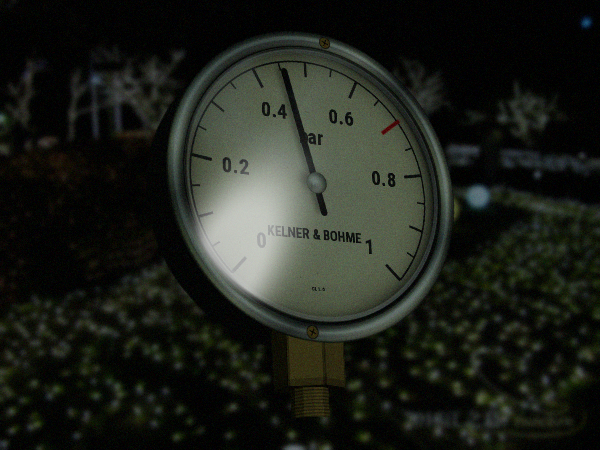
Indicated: 0.45bar
